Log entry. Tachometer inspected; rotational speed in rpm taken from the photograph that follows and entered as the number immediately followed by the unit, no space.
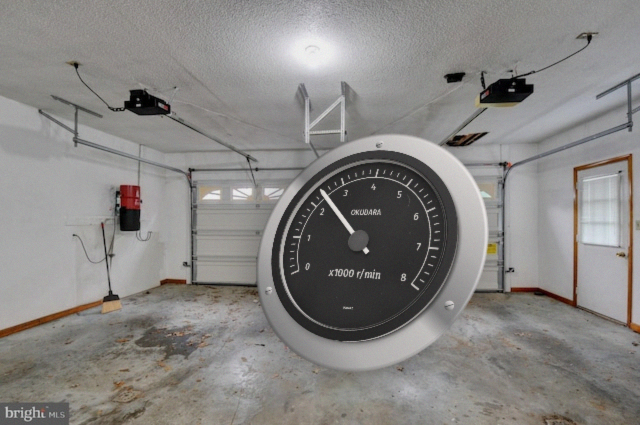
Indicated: 2400rpm
